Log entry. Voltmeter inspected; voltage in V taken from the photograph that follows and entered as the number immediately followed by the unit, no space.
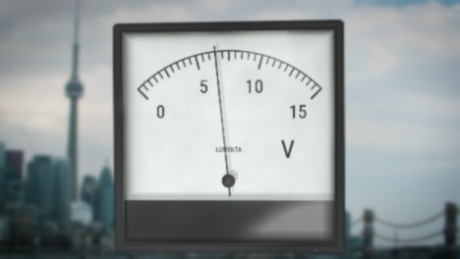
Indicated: 6.5V
